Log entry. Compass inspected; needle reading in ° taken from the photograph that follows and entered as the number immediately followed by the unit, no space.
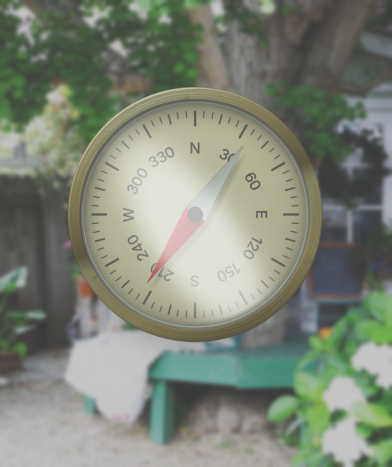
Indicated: 215°
